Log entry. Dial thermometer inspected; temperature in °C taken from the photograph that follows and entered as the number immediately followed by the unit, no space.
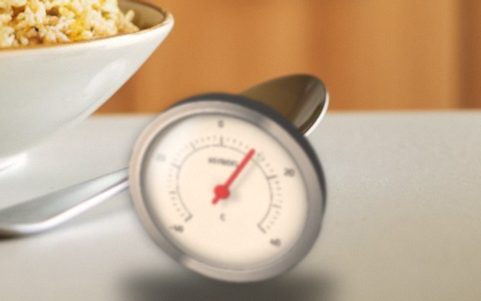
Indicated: 10°C
